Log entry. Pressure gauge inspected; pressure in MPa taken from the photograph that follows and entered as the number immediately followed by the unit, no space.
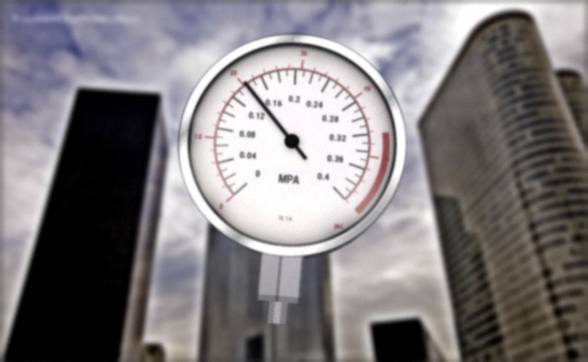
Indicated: 0.14MPa
